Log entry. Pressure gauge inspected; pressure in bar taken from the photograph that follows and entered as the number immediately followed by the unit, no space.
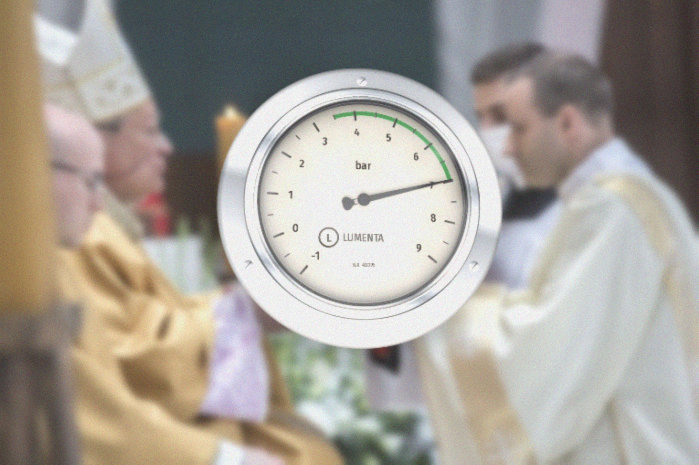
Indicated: 7bar
